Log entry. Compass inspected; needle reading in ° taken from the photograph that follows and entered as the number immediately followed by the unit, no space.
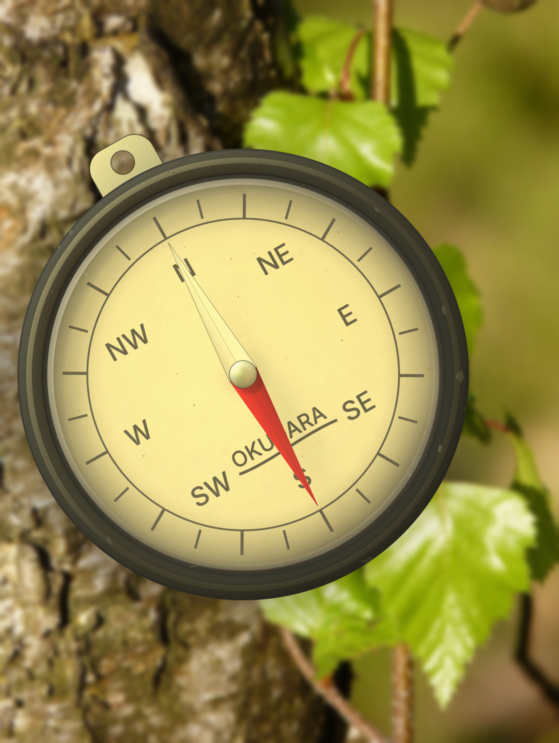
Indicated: 180°
